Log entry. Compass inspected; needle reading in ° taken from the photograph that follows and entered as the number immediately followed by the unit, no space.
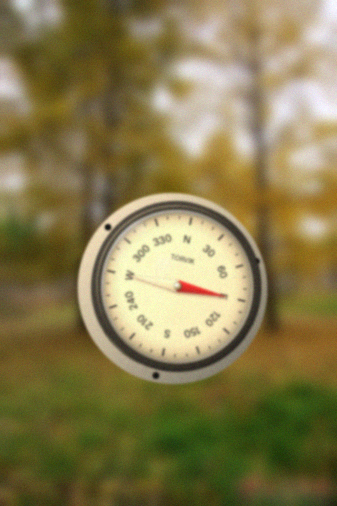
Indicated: 90°
